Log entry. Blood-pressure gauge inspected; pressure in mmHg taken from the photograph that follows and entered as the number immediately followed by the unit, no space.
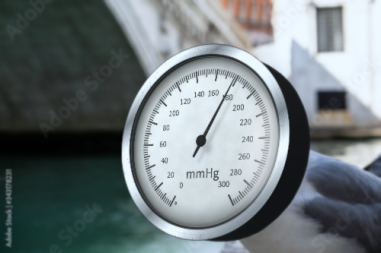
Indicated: 180mmHg
